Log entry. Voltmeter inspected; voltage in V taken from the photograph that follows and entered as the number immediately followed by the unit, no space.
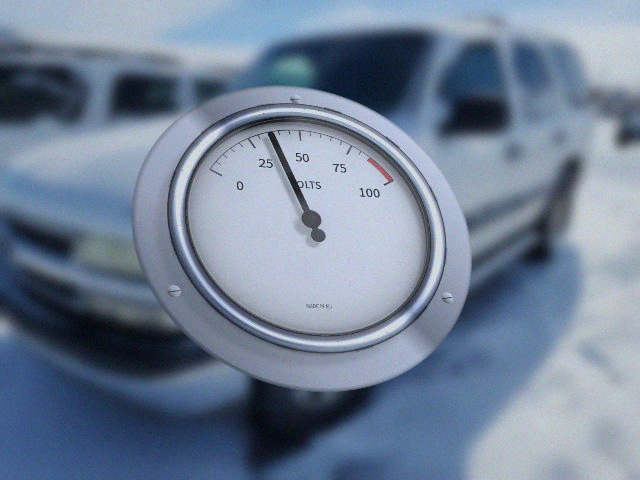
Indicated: 35V
